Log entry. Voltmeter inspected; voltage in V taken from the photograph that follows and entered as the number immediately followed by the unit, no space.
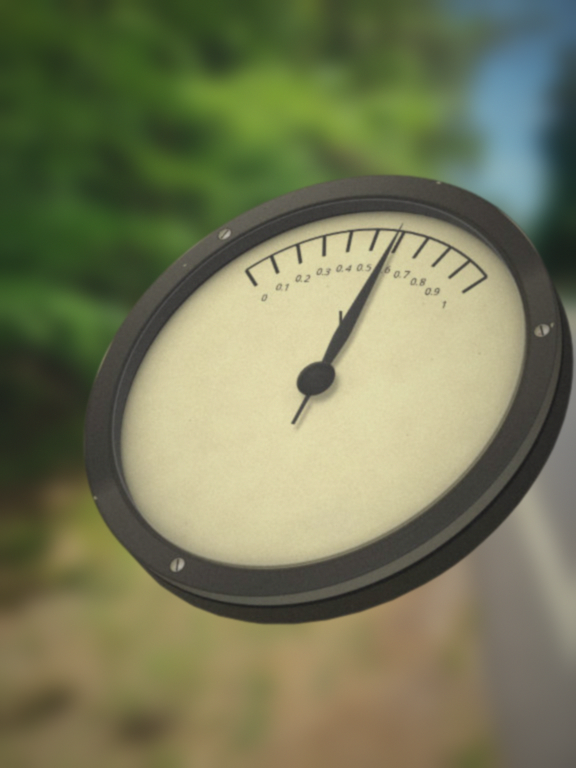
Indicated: 0.6V
